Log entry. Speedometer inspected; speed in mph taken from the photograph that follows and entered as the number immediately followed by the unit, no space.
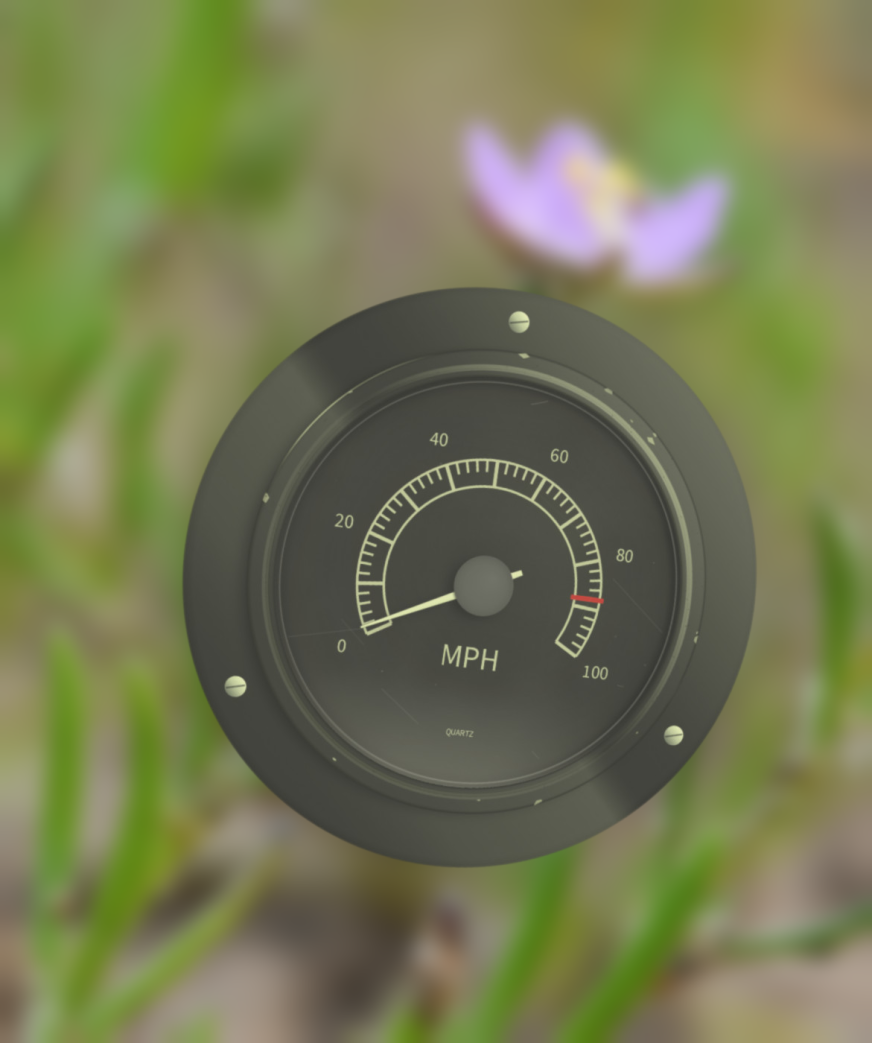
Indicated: 2mph
